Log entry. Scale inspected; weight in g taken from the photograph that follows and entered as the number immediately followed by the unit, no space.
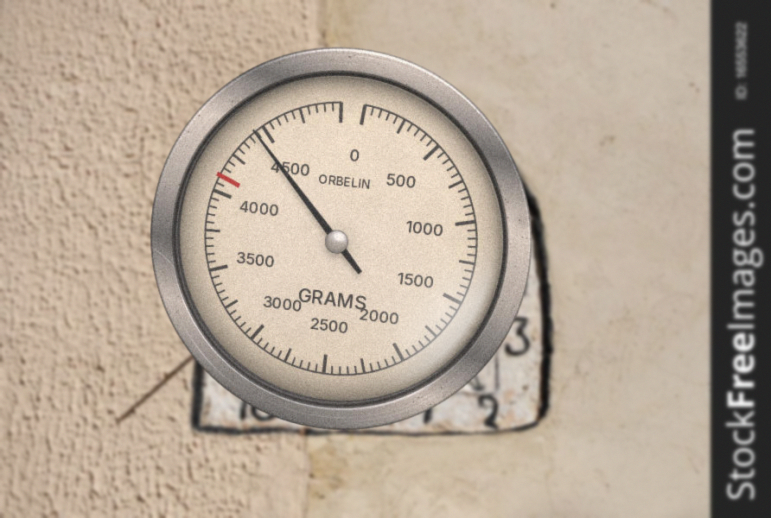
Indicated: 4450g
